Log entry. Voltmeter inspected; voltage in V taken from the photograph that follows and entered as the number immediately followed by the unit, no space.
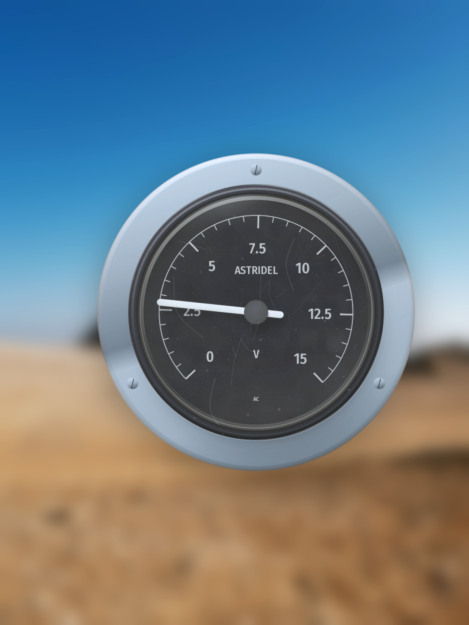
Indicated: 2.75V
